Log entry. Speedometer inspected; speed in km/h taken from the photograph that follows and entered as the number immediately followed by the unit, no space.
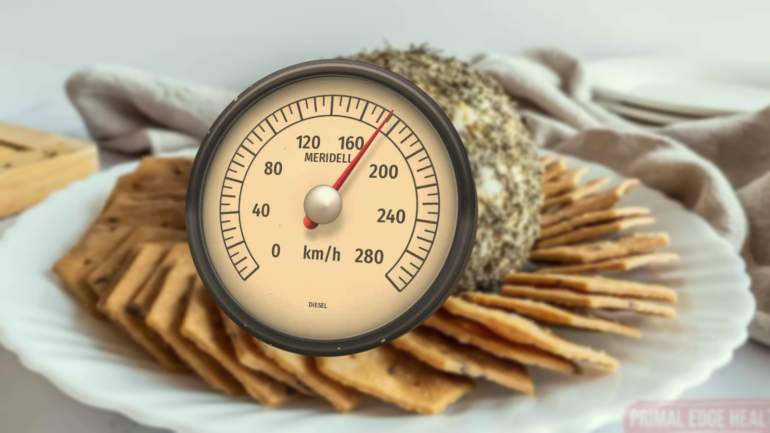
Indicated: 175km/h
